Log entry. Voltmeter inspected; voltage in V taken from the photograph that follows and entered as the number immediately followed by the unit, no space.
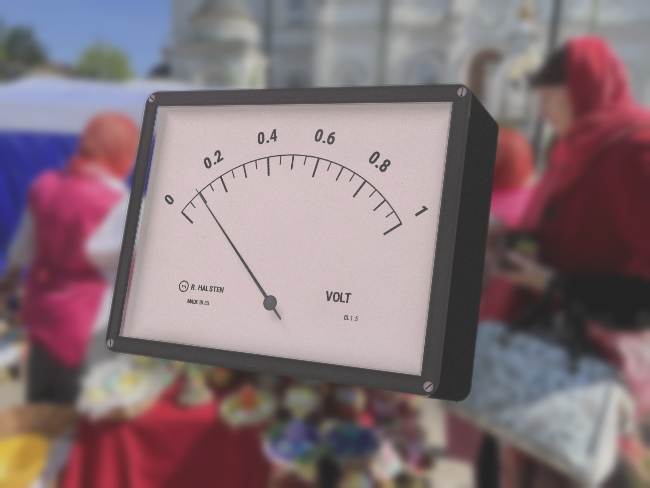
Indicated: 0.1V
